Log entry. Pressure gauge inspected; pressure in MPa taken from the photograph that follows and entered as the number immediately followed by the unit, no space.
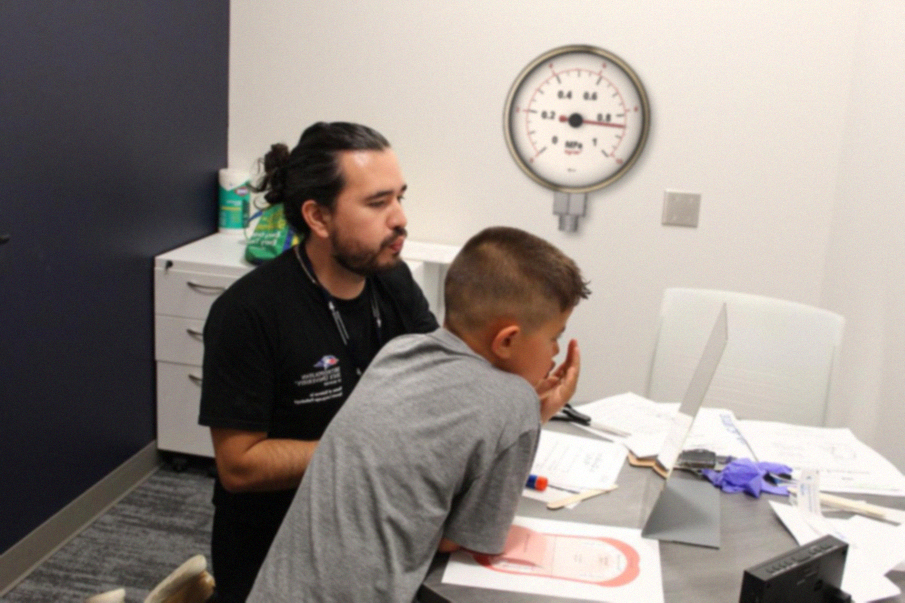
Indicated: 0.85MPa
